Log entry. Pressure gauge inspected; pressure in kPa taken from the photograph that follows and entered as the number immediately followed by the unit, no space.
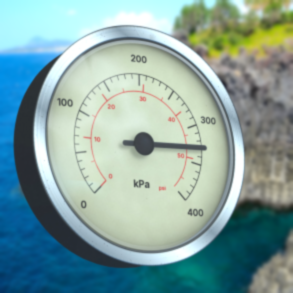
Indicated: 330kPa
